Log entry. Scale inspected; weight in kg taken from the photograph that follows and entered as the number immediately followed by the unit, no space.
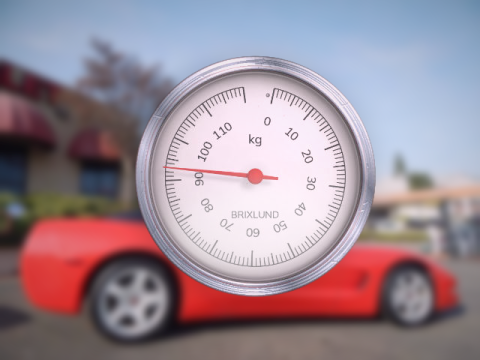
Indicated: 93kg
